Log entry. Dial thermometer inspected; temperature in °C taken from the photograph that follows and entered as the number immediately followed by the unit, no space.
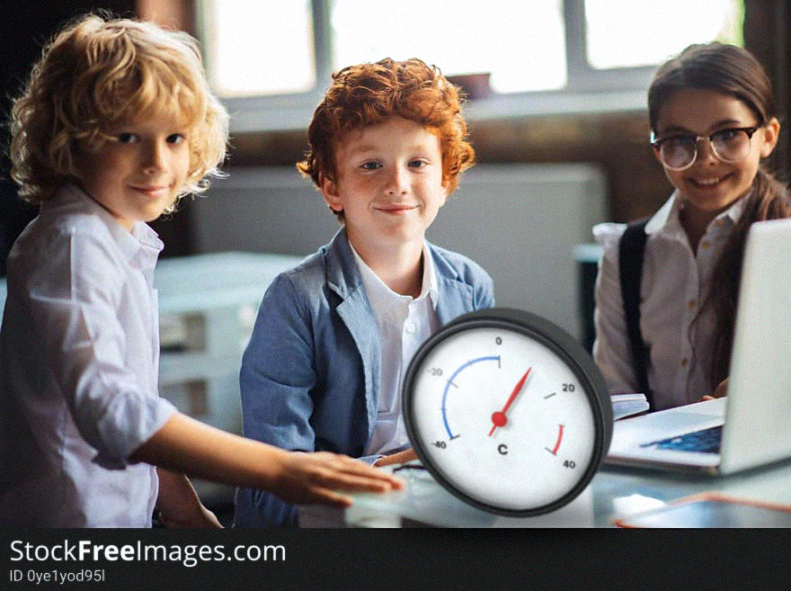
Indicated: 10°C
